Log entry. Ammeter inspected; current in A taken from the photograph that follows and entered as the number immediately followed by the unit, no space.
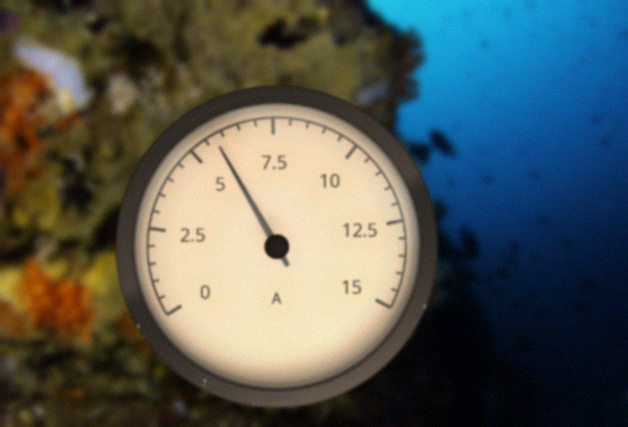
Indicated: 5.75A
